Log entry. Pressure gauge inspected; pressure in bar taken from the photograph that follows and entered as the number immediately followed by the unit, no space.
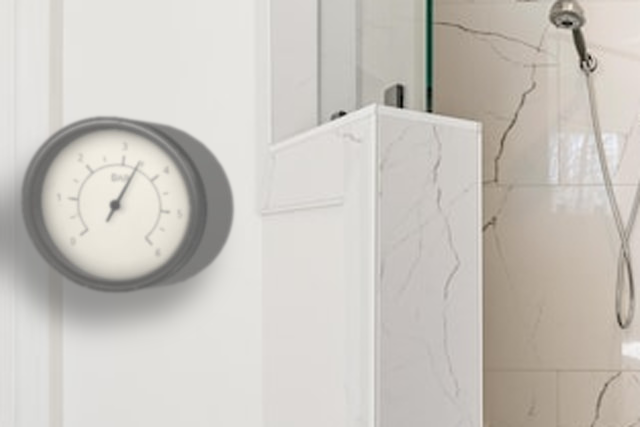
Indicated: 3.5bar
